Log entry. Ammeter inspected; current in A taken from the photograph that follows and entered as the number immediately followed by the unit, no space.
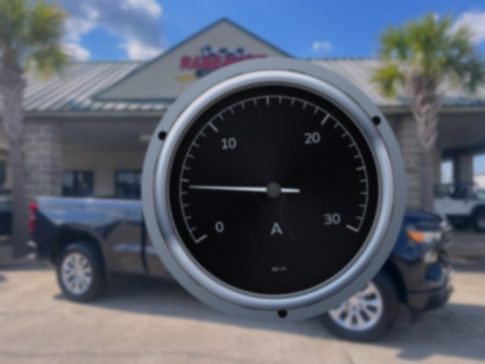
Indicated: 4.5A
